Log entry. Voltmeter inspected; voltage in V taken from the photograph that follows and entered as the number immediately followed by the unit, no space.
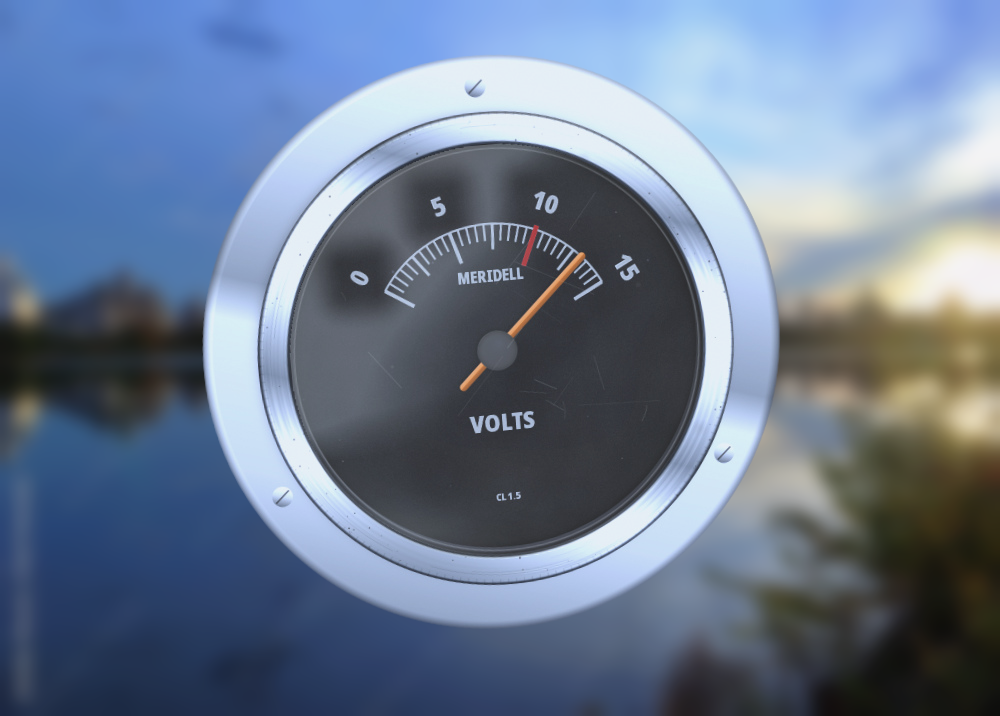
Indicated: 13V
